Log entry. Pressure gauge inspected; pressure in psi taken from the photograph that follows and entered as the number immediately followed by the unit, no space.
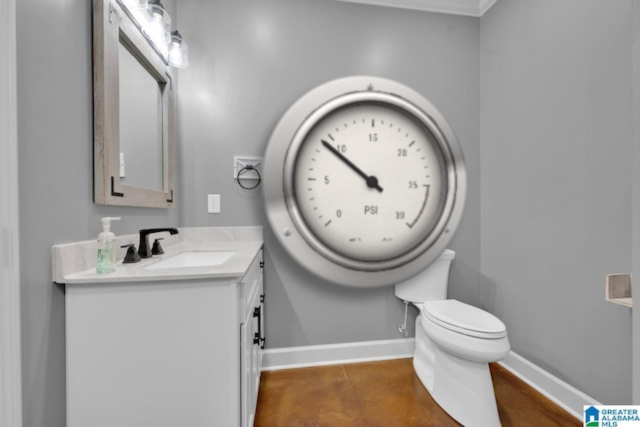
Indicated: 9psi
